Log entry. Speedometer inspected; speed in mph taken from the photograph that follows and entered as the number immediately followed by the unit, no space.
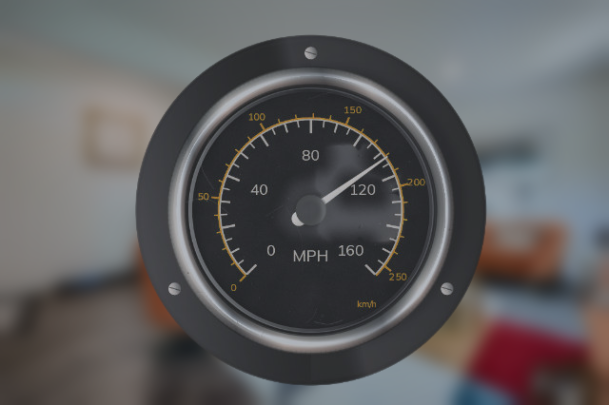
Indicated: 112.5mph
